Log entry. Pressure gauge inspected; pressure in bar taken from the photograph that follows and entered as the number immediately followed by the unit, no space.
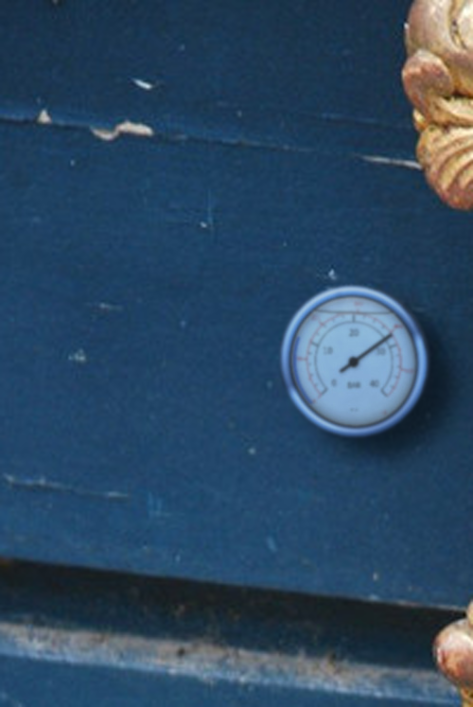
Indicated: 28bar
